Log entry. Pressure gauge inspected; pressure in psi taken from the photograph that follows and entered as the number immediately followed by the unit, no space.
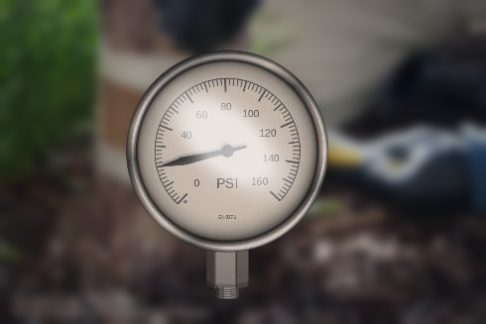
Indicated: 20psi
